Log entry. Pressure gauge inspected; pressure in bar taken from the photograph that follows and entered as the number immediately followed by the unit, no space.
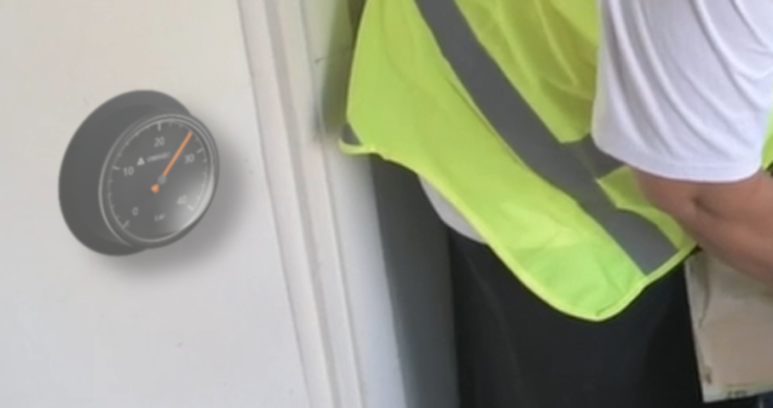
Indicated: 26bar
